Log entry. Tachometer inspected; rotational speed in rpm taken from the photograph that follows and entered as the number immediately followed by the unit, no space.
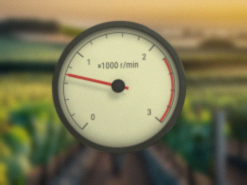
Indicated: 700rpm
